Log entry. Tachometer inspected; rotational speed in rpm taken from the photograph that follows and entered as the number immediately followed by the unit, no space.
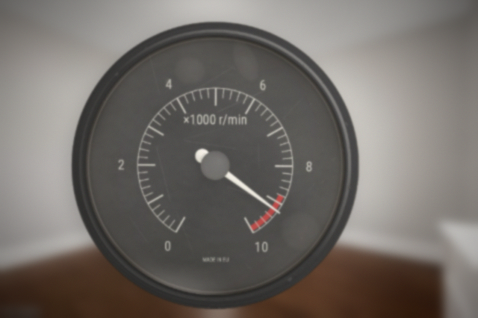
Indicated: 9200rpm
